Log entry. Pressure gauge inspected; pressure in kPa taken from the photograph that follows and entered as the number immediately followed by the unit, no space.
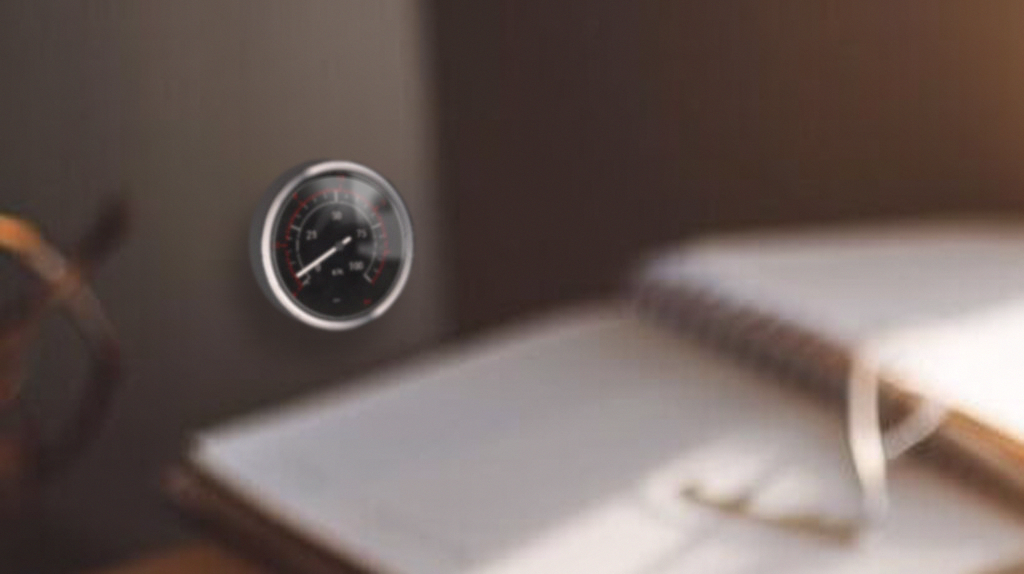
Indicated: 5kPa
